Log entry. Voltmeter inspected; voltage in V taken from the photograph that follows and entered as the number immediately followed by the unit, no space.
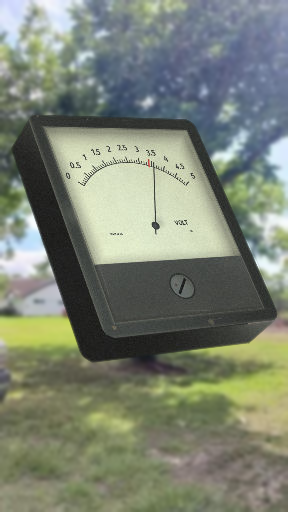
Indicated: 3.5V
